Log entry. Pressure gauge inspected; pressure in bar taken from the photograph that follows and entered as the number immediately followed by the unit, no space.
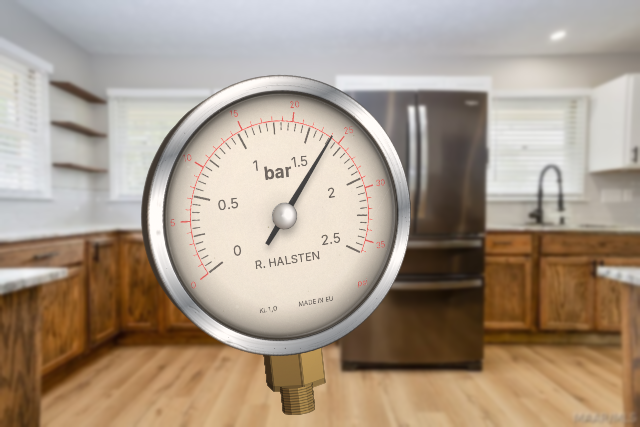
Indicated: 1.65bar
